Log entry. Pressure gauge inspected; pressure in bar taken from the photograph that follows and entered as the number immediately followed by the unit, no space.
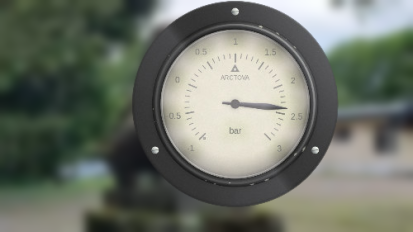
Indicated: 2.4bar
